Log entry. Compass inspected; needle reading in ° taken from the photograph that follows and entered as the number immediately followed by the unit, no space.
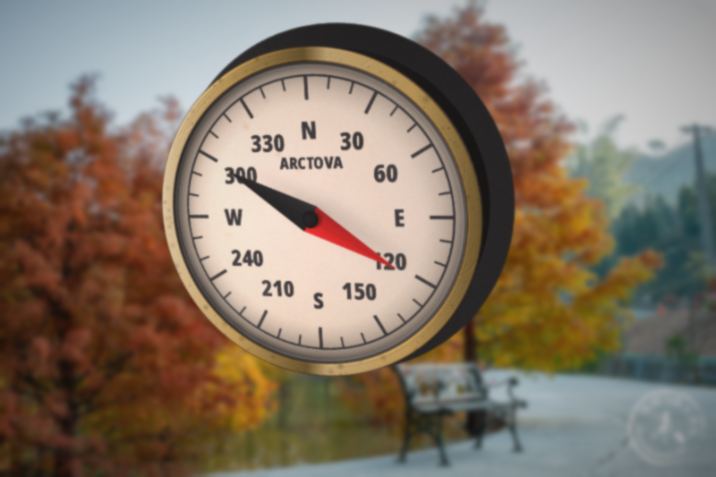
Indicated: 120°
